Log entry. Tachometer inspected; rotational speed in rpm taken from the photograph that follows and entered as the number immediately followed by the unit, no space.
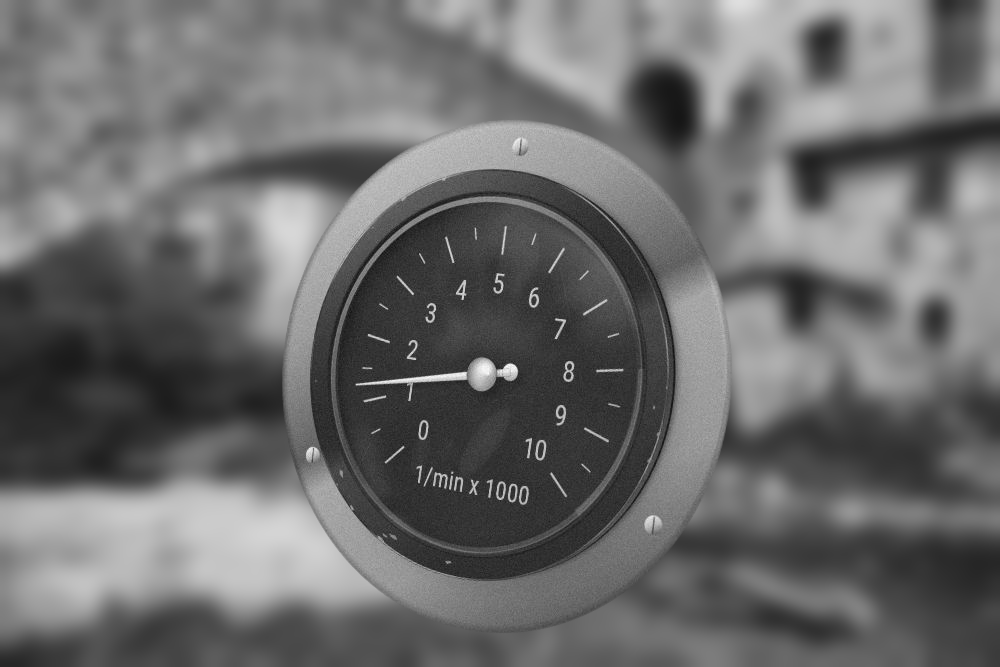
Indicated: 1250rpm
